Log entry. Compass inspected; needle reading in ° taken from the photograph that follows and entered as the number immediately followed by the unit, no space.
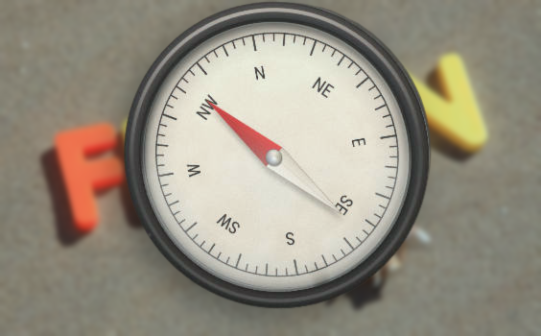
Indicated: 320°
